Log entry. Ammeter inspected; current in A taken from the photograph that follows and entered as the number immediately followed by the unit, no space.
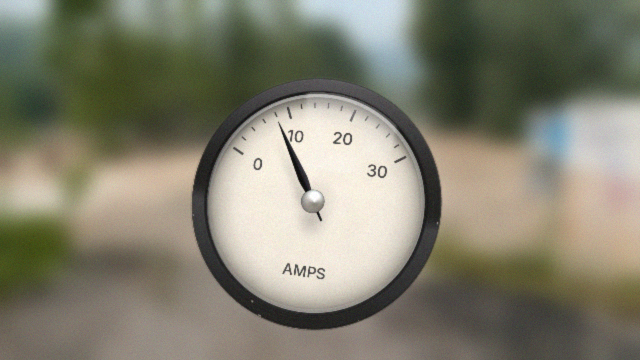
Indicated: 8A
